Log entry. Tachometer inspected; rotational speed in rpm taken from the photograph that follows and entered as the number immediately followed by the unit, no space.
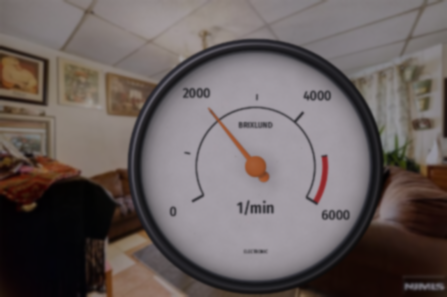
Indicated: 2000rpm
